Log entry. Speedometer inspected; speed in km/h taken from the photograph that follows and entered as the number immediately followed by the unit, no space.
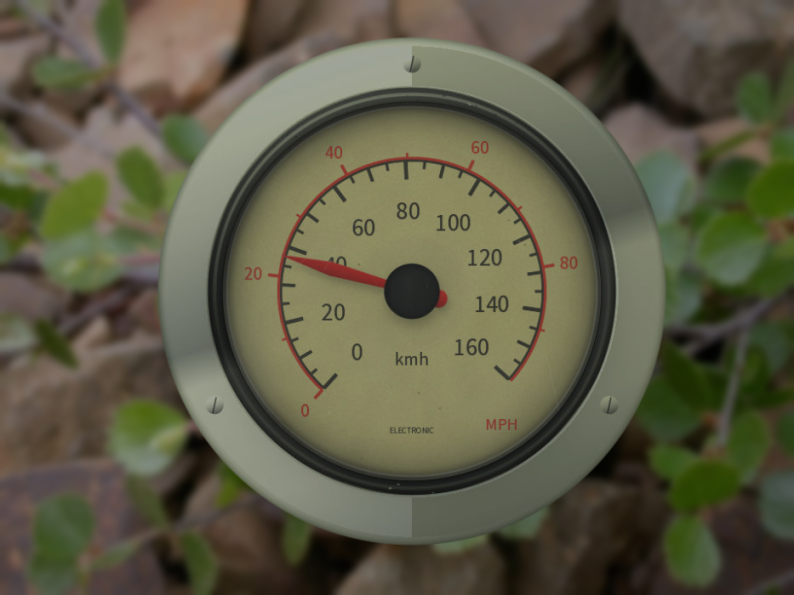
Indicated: 37.5km/h
